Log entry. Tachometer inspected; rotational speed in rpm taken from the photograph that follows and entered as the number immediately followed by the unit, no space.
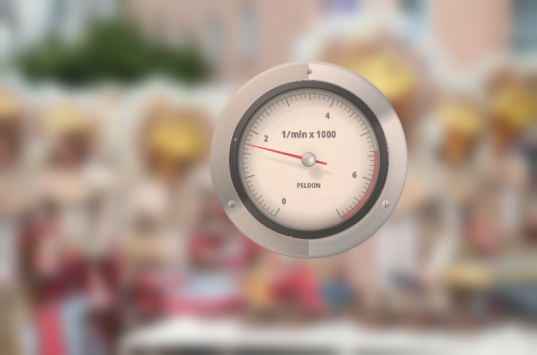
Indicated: 1700rpm
